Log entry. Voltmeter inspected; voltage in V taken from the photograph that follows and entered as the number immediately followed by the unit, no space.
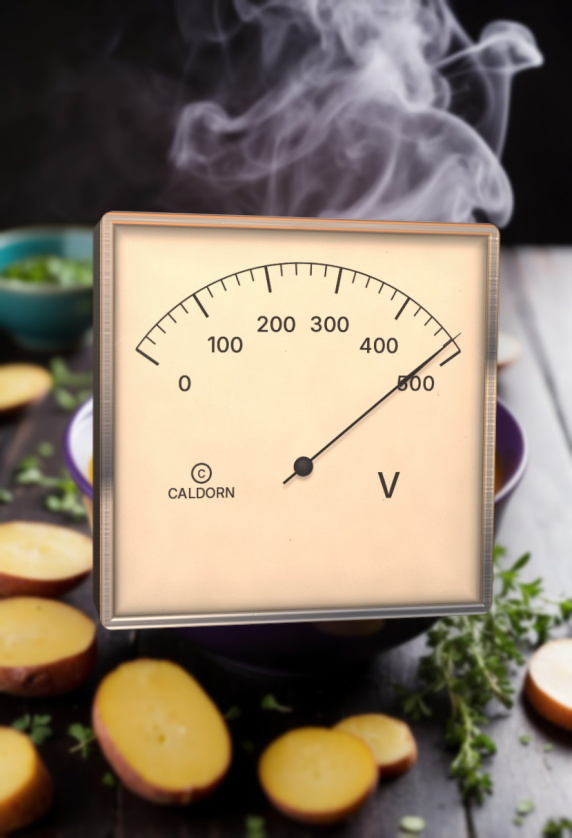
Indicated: 480V
